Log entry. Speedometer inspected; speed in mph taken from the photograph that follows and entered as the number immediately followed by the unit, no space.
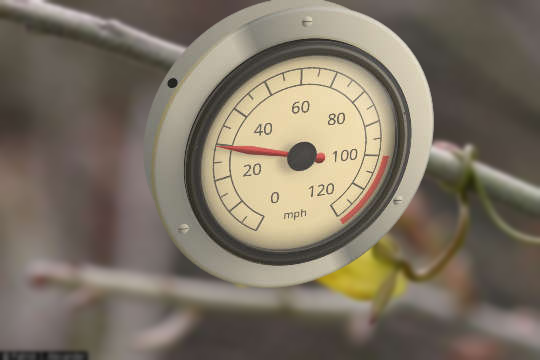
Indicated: 30mph
